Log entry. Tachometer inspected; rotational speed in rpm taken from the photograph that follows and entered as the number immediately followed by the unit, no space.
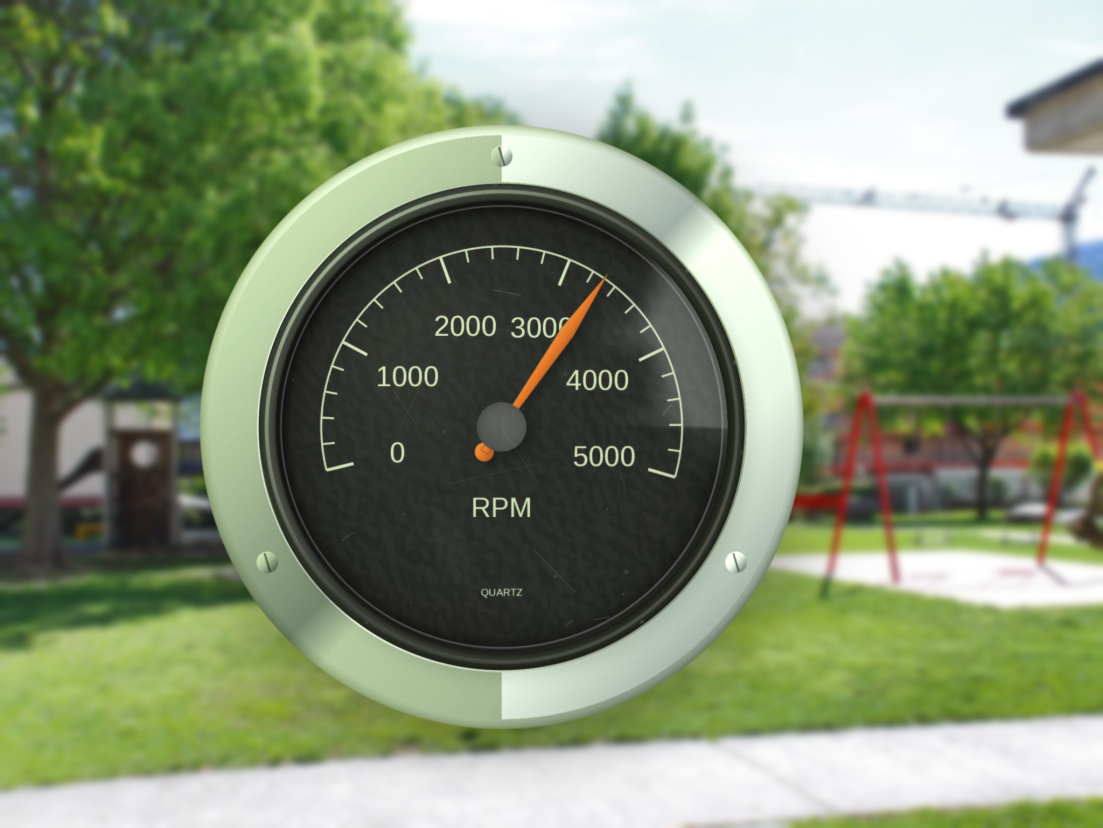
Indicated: 3300rpm
